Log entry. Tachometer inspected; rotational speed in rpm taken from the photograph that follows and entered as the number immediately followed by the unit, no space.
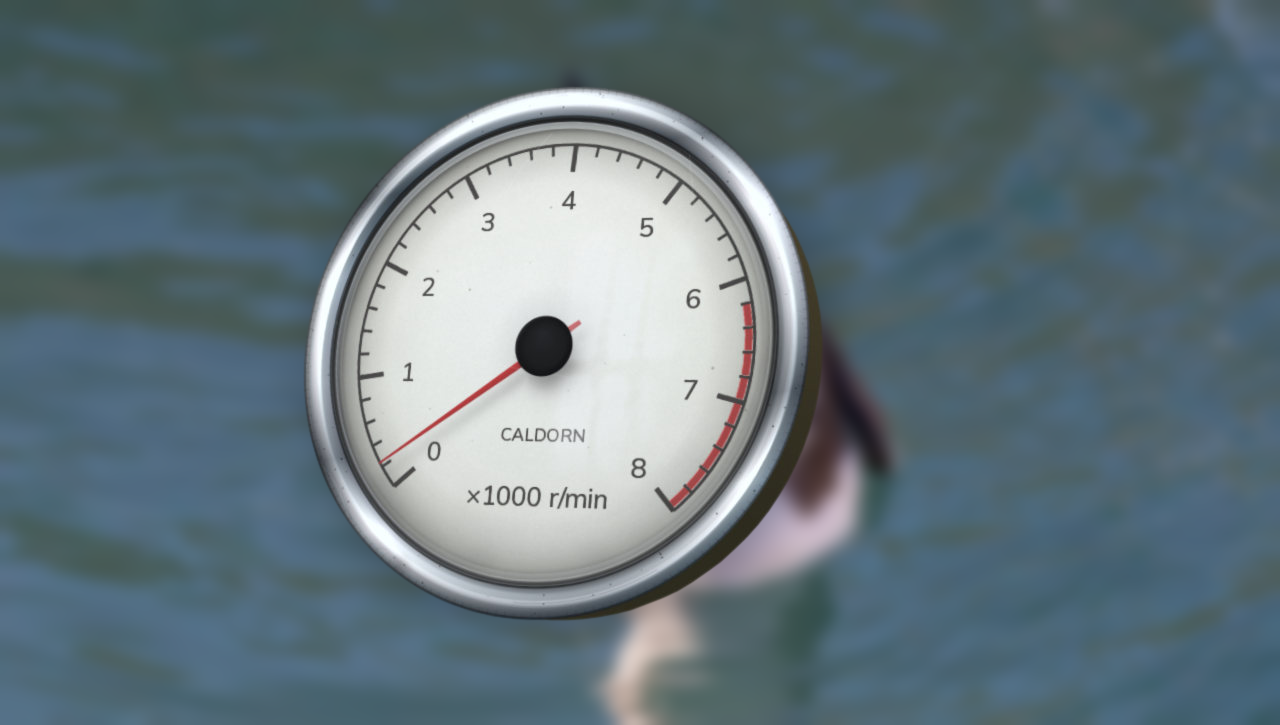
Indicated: 200rpm
